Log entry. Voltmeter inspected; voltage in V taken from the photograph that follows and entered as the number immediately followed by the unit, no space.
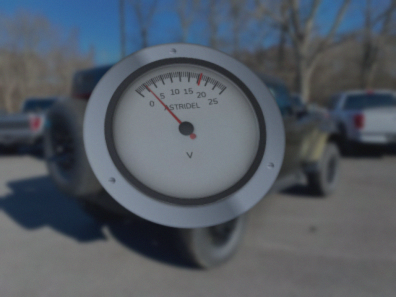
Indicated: 2.5V
